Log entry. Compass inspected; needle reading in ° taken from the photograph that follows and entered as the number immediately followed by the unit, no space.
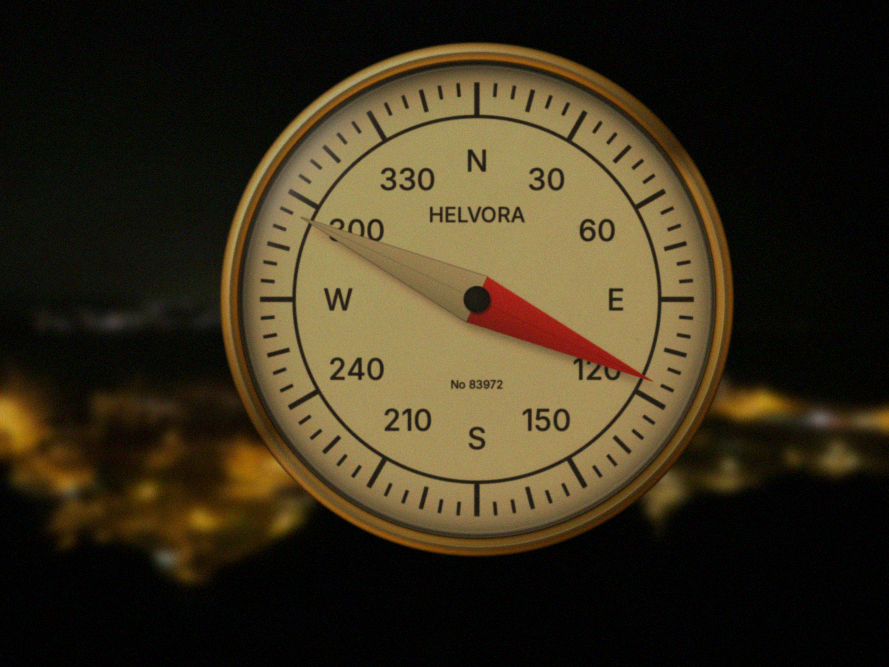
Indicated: 115°
